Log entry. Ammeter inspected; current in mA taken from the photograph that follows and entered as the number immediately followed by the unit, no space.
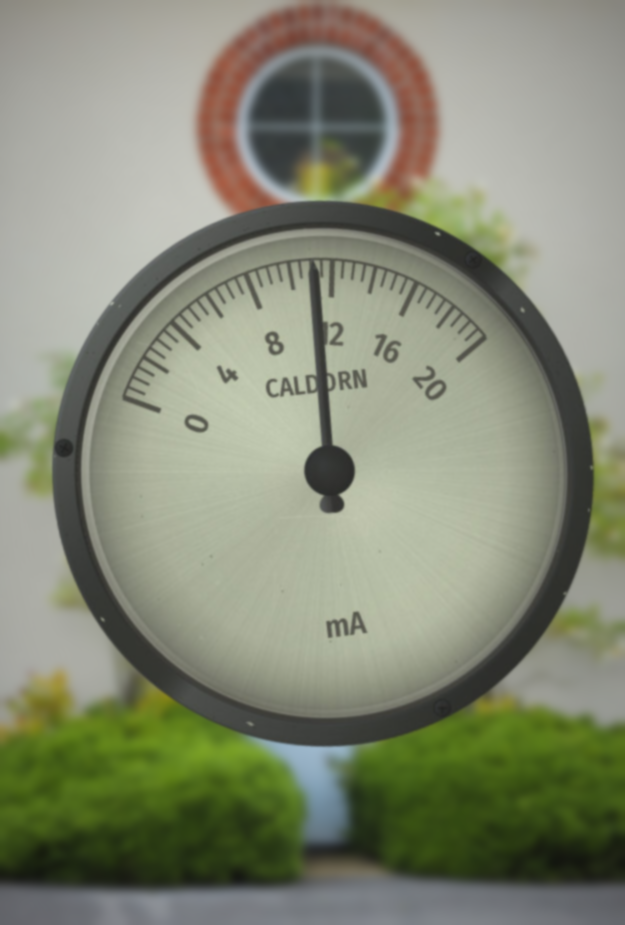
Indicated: 11mA
